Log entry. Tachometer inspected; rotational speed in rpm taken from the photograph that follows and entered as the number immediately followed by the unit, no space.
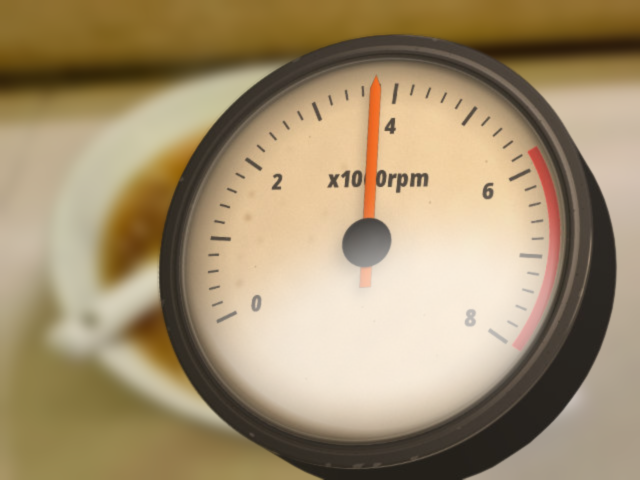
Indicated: 3800rpm
